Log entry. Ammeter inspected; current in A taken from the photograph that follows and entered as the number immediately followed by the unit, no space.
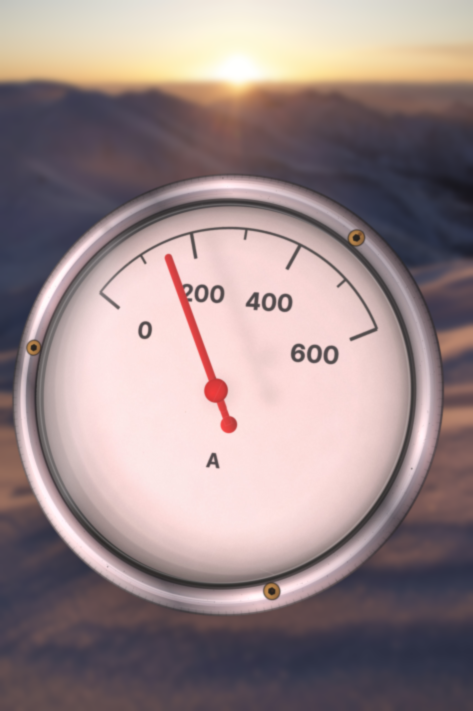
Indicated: 150A
